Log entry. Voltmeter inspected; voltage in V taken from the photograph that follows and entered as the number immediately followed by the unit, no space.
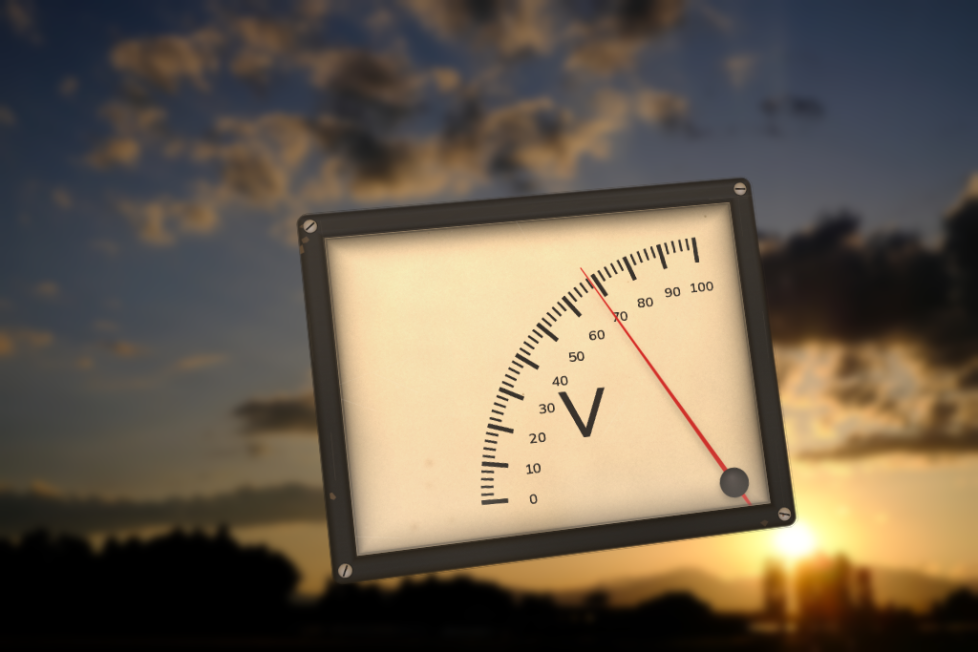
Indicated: 68V
